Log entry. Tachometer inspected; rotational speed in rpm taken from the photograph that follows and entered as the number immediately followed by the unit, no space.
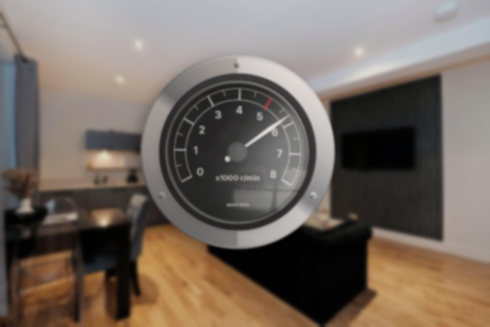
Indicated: 5750rpm
